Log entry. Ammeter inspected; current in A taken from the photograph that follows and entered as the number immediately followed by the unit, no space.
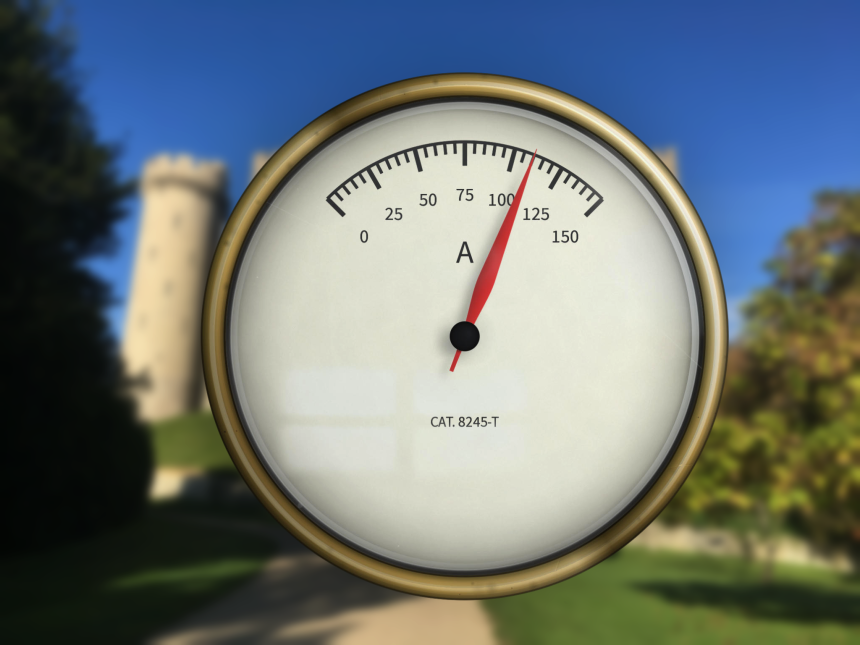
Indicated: 110A
